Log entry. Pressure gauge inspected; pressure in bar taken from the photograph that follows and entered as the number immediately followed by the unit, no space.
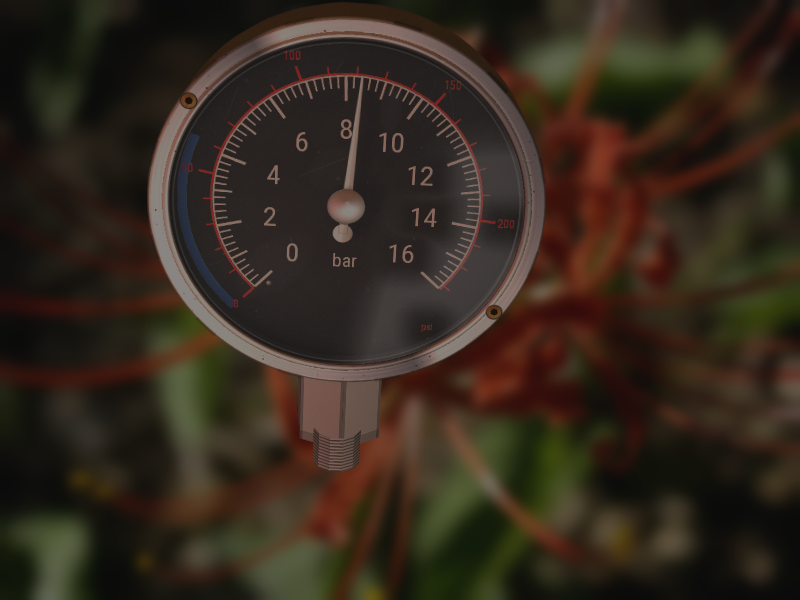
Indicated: 8.4bar
